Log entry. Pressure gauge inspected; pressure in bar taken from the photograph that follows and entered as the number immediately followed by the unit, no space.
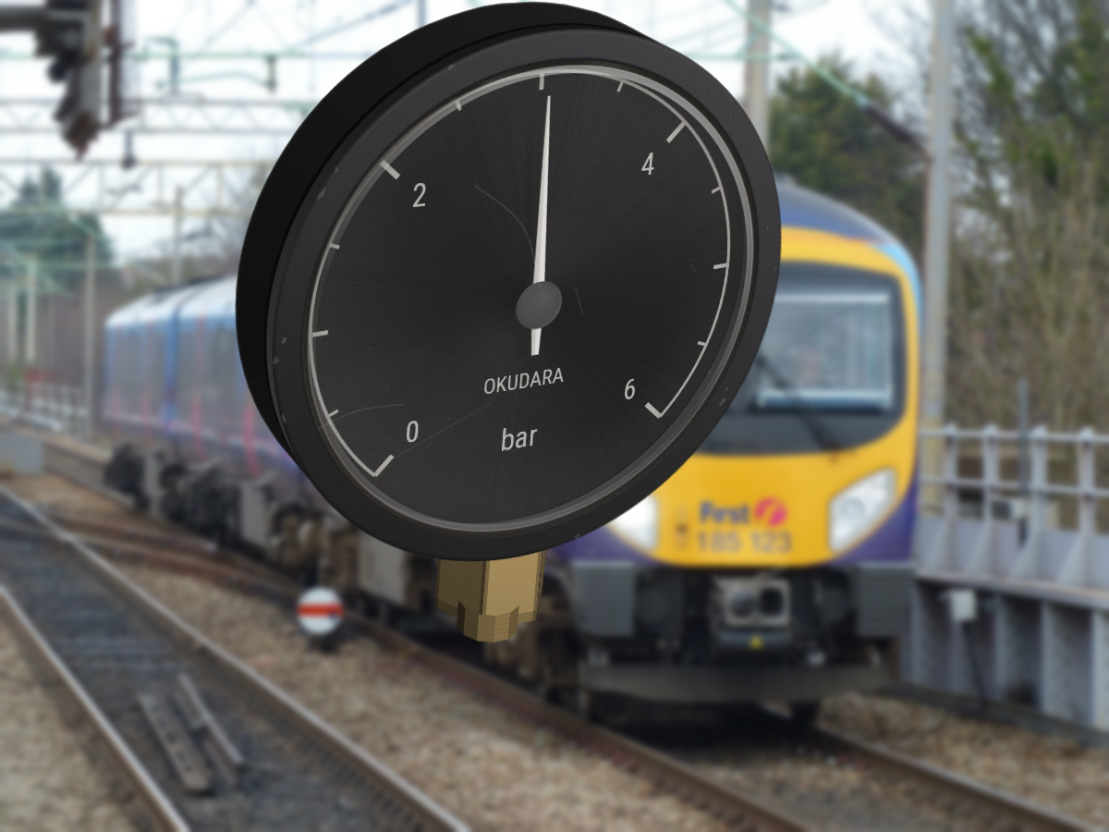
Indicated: 3bar
